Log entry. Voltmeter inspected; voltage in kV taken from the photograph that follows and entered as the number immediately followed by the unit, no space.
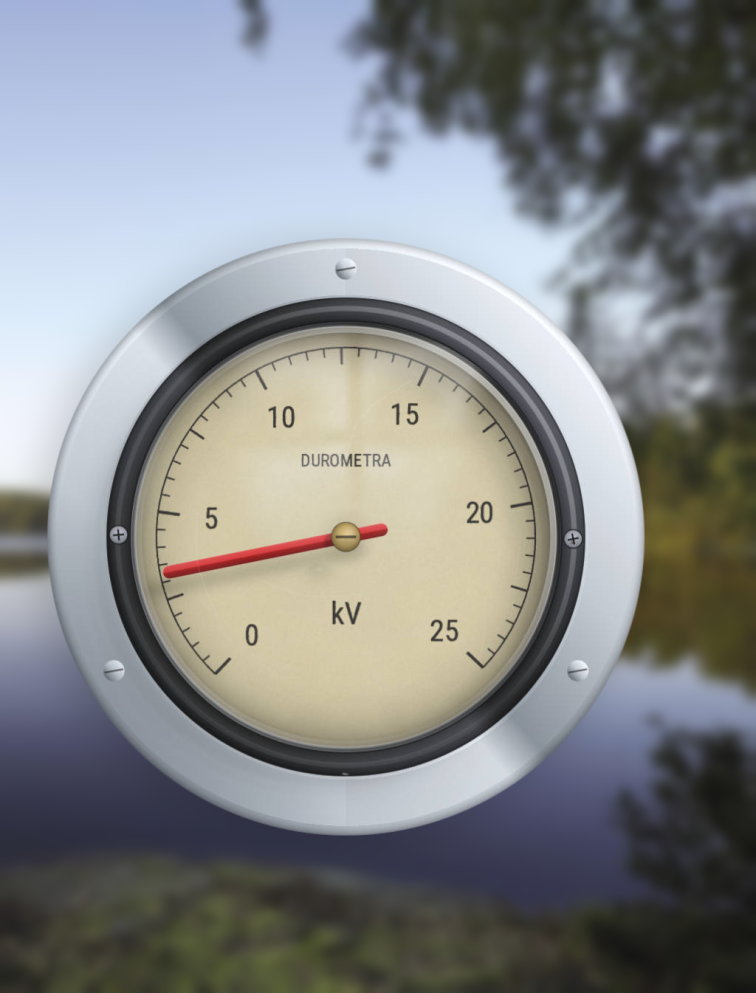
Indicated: 3.25kV
